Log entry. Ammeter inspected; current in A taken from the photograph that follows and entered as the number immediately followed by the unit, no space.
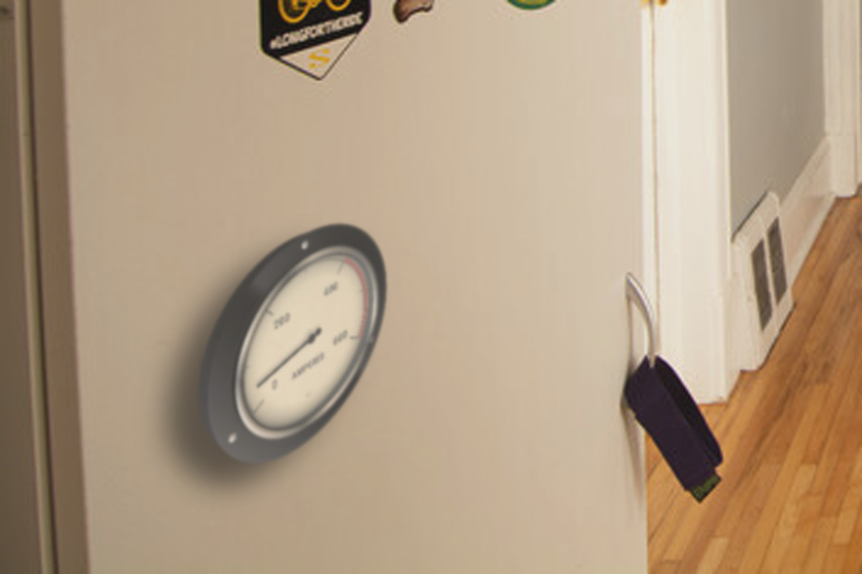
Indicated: 50A
